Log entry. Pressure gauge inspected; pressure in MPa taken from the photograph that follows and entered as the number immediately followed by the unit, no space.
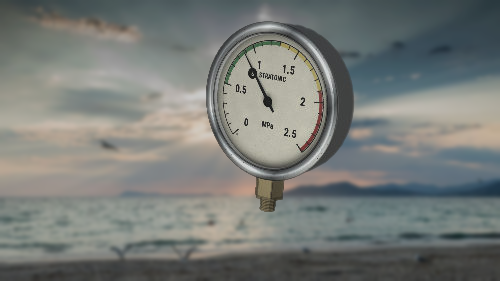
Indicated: 0.9MPa
